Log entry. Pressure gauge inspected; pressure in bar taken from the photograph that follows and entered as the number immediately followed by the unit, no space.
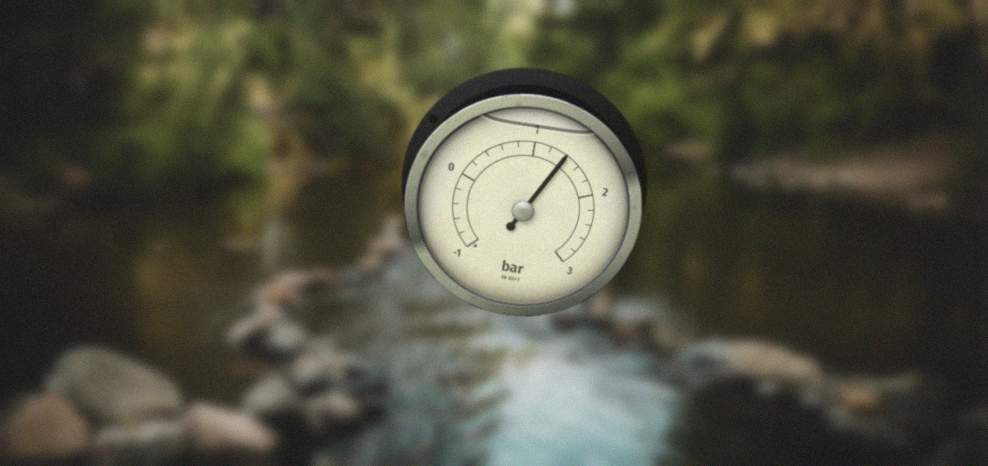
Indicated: 1.4bar
